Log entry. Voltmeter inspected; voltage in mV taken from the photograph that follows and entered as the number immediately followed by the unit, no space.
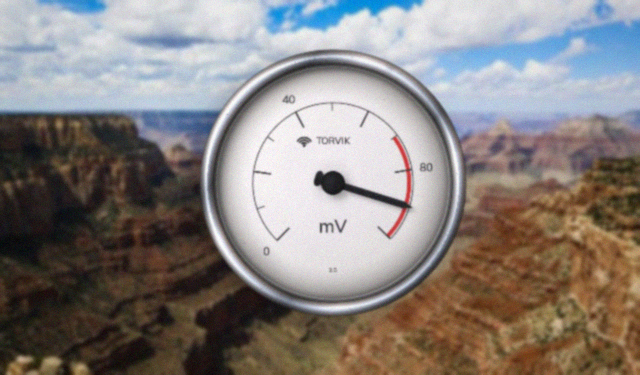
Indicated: 90mV
